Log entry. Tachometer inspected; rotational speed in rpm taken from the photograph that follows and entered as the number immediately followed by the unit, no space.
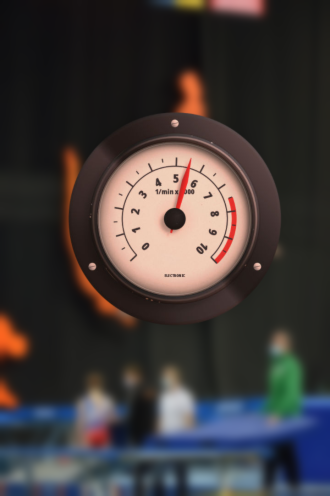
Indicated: 5500rpm
